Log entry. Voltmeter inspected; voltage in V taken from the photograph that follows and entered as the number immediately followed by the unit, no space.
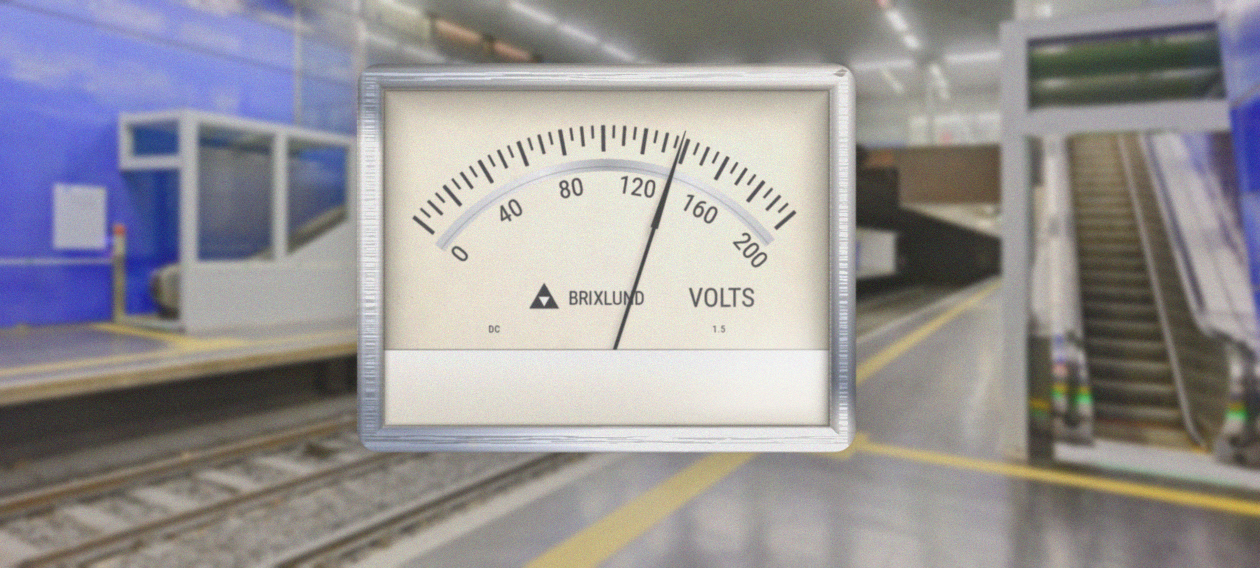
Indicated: 137.5V
